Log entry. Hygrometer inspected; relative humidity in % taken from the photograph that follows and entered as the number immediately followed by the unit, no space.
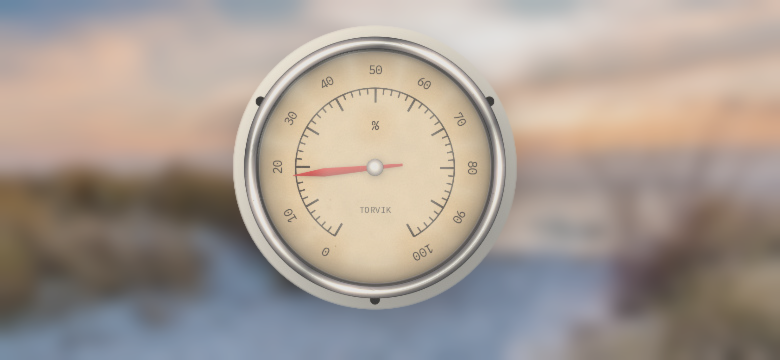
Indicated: 18%
